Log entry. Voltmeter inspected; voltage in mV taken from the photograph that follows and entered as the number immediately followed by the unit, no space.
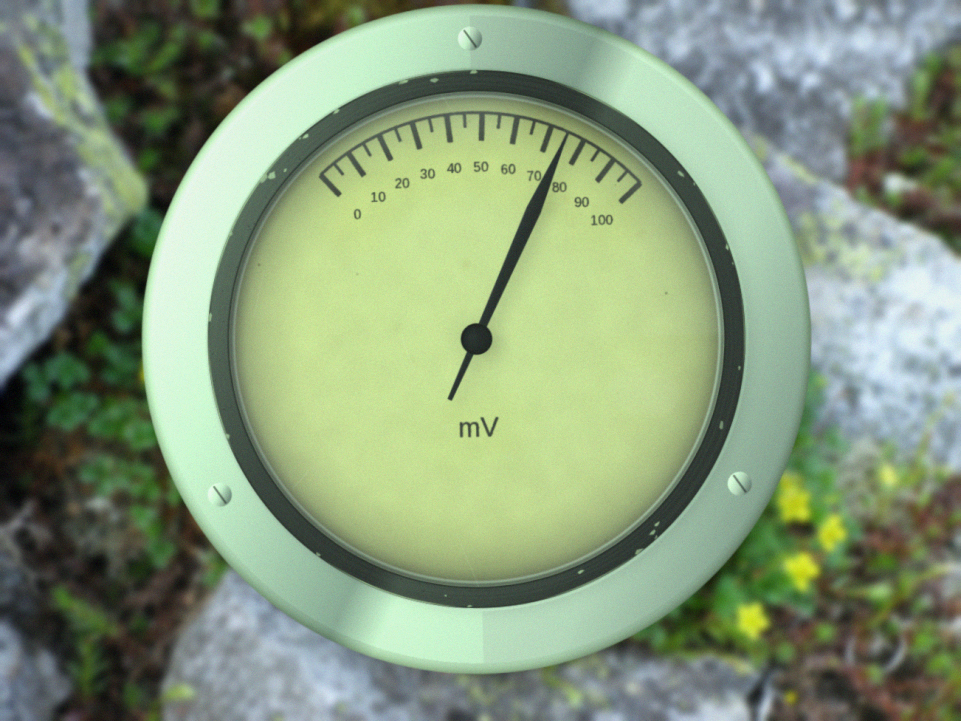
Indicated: 75mV
